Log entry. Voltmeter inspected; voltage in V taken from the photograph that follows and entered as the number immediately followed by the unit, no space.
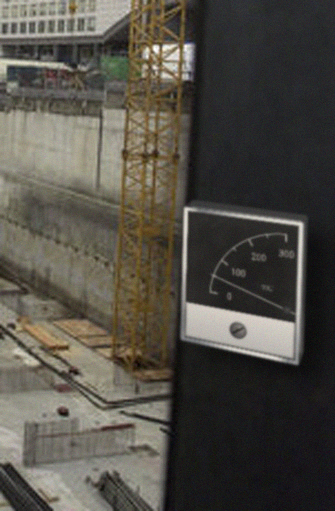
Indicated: 50V
